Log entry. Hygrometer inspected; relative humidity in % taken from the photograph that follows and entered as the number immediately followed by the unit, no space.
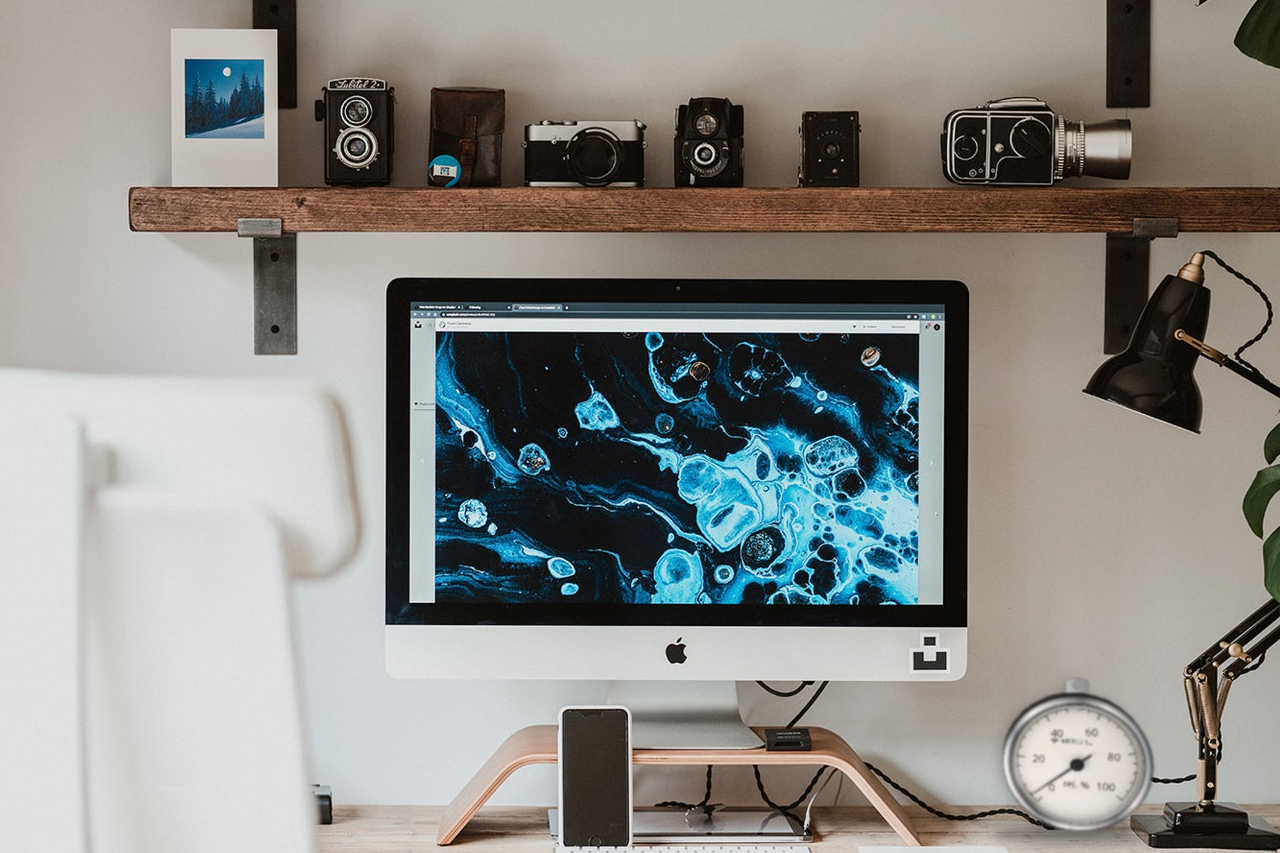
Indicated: 4%
